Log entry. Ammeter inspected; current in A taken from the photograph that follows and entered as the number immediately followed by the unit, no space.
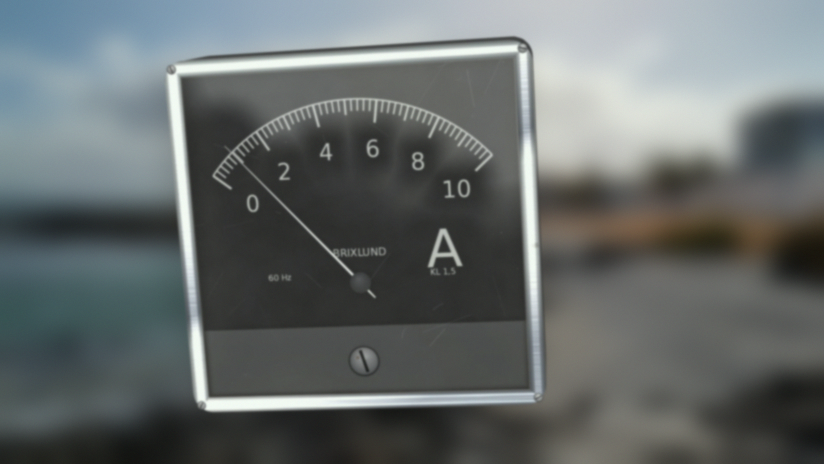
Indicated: 1A
